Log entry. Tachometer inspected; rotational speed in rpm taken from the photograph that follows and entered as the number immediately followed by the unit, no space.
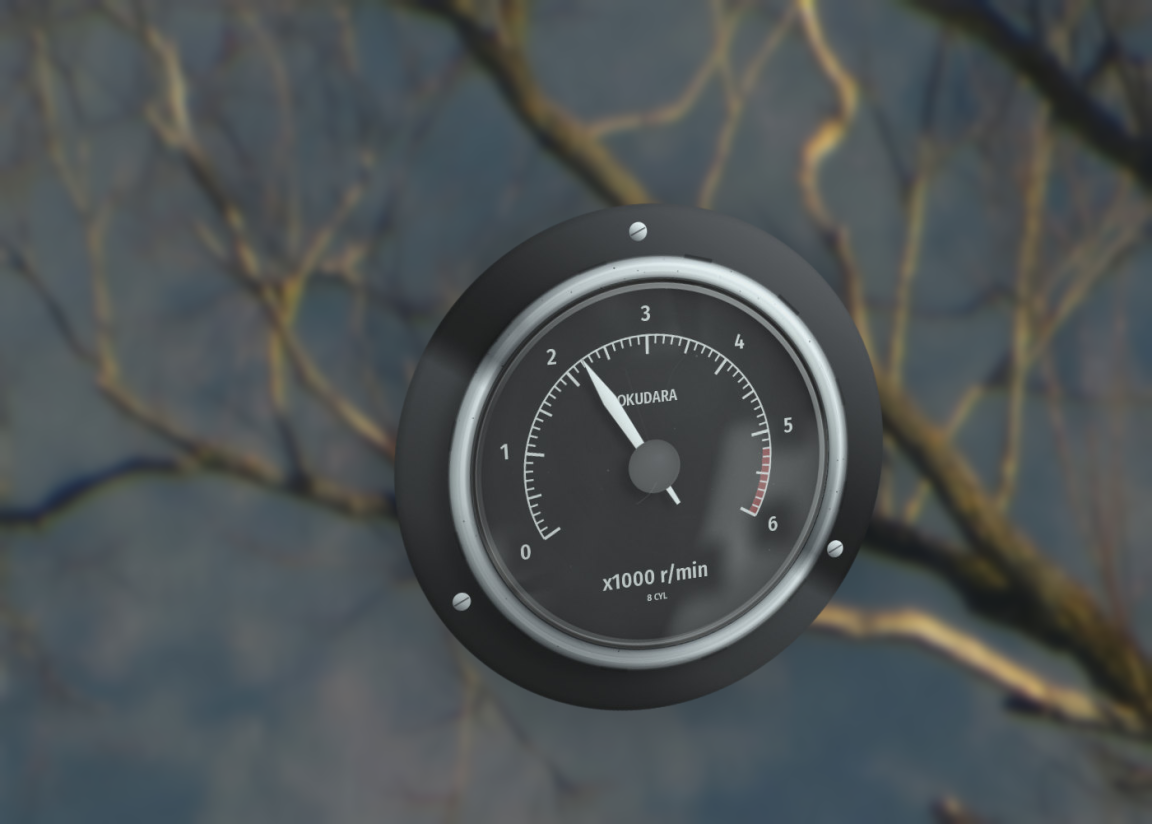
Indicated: 2200rpm
